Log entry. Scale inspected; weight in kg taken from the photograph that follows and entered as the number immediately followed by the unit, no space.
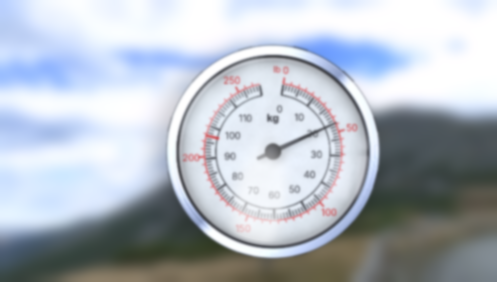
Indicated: 20kg
